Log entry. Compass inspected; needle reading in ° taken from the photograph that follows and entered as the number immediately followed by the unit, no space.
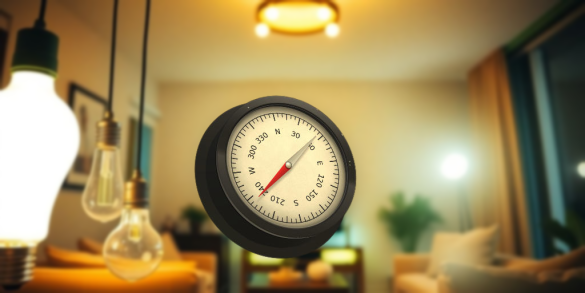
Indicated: 235°
